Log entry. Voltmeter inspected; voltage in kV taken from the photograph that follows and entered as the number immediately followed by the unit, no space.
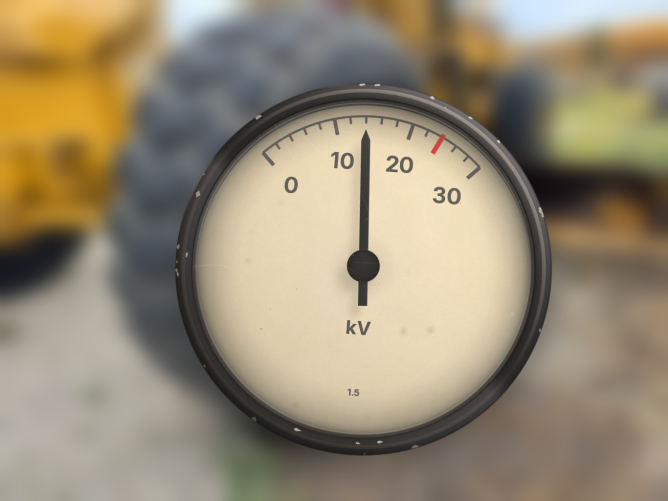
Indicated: 14kV
